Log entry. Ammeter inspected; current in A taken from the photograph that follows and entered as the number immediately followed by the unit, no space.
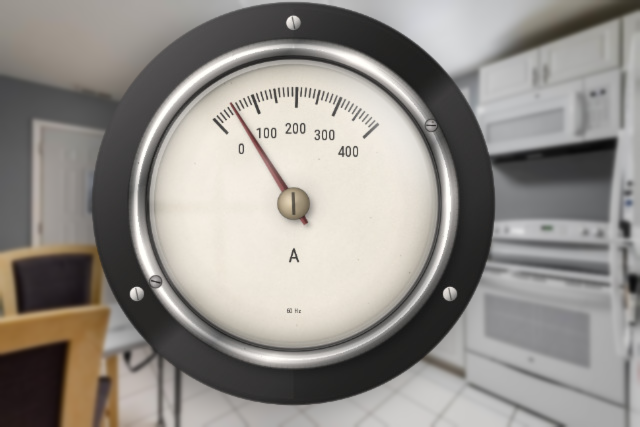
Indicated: 50A
